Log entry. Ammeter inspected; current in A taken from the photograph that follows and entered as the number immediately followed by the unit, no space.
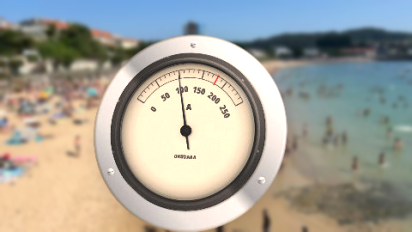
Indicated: 100A
